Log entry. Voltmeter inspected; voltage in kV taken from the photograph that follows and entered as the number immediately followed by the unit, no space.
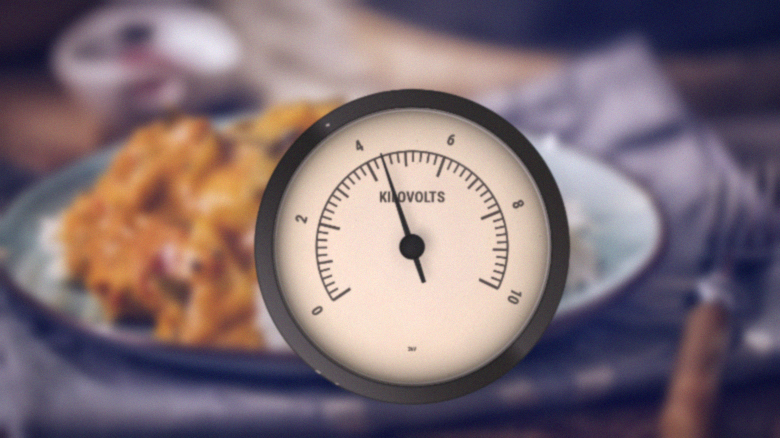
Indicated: 4.4kV
